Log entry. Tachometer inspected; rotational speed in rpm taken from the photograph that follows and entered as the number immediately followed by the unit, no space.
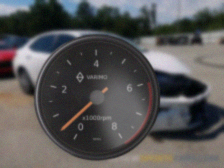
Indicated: 500rpm
